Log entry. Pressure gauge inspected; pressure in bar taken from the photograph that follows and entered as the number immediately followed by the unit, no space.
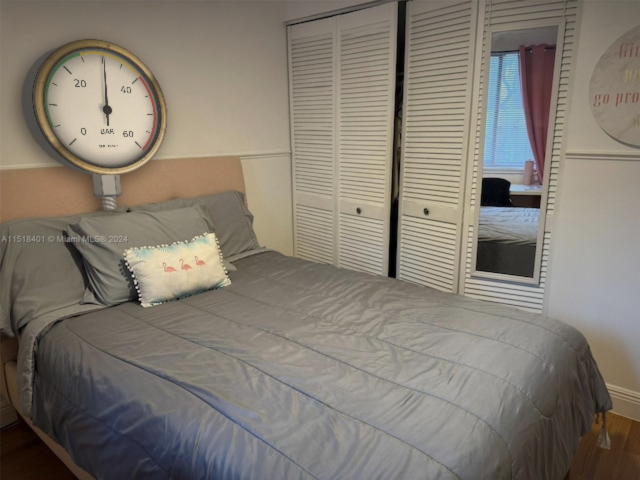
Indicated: 30bar
